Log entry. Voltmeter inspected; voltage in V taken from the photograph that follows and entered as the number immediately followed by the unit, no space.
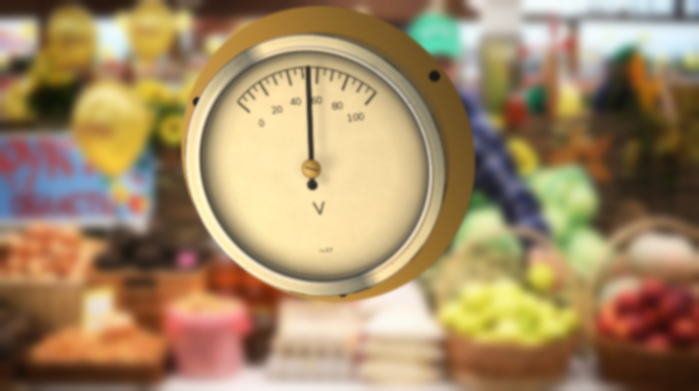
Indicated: 55V
